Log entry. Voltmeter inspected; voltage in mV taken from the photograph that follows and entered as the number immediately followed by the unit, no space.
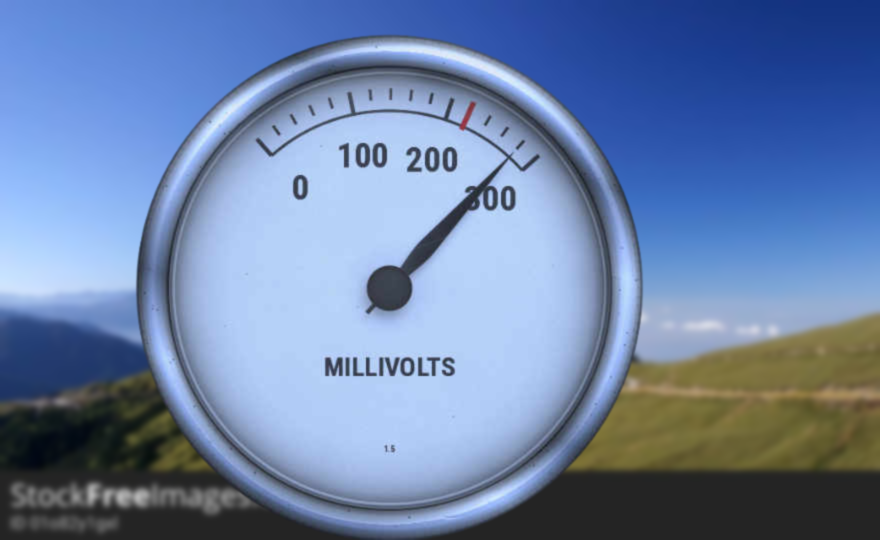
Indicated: 280mV
